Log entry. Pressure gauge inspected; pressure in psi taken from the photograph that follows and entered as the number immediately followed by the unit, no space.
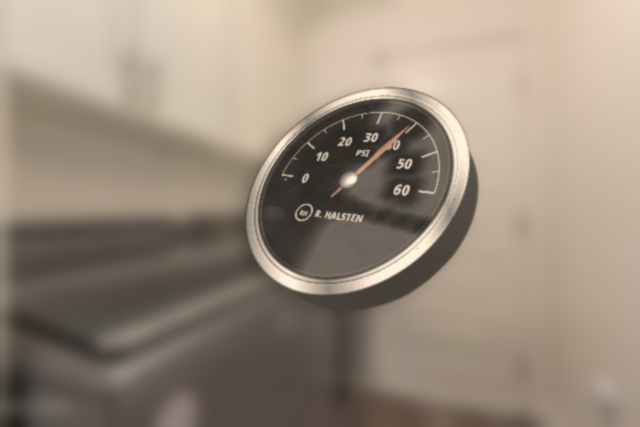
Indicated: 40psi
